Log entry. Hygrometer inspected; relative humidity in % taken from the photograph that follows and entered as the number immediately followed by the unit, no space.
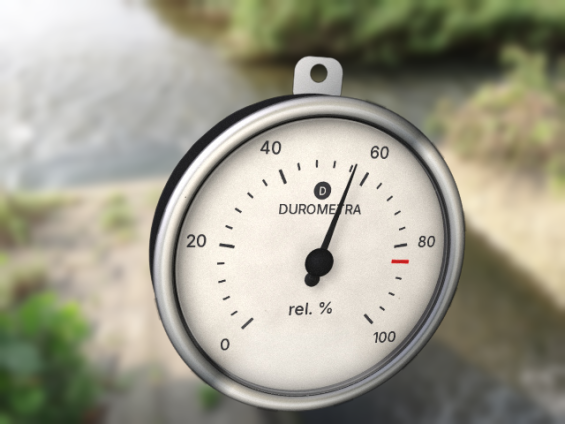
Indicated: 56%
